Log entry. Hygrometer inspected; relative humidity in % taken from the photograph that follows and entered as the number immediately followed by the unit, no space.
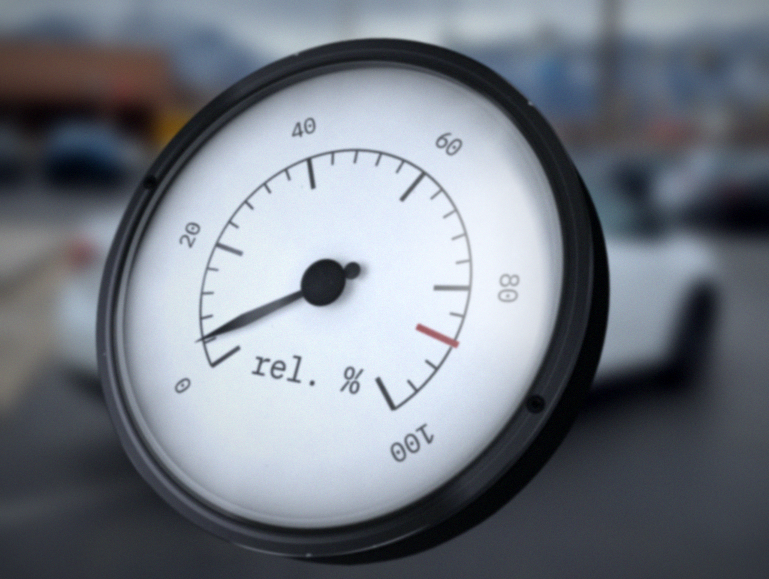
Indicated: 4%
